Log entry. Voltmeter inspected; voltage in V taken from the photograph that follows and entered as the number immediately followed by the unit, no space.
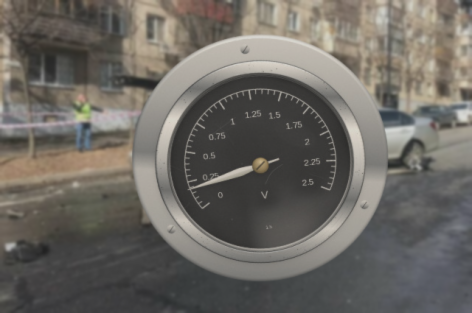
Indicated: 0.2V
